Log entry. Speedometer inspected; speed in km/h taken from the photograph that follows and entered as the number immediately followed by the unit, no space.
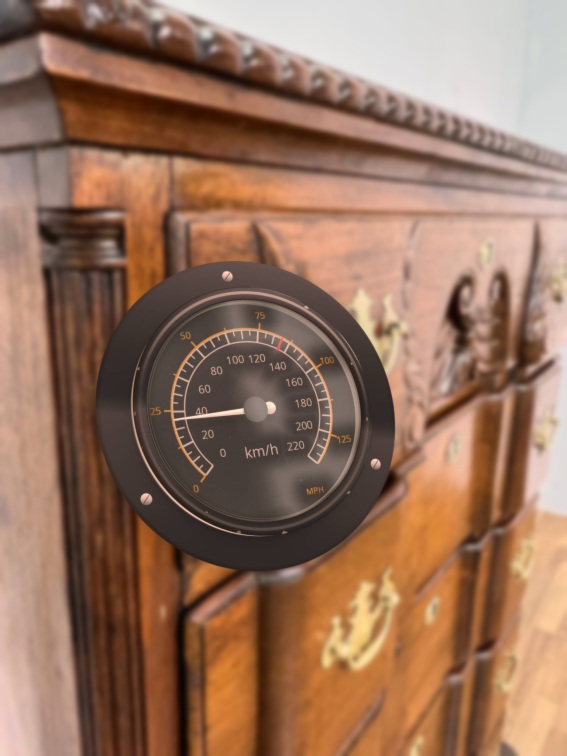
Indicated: 35km/h
